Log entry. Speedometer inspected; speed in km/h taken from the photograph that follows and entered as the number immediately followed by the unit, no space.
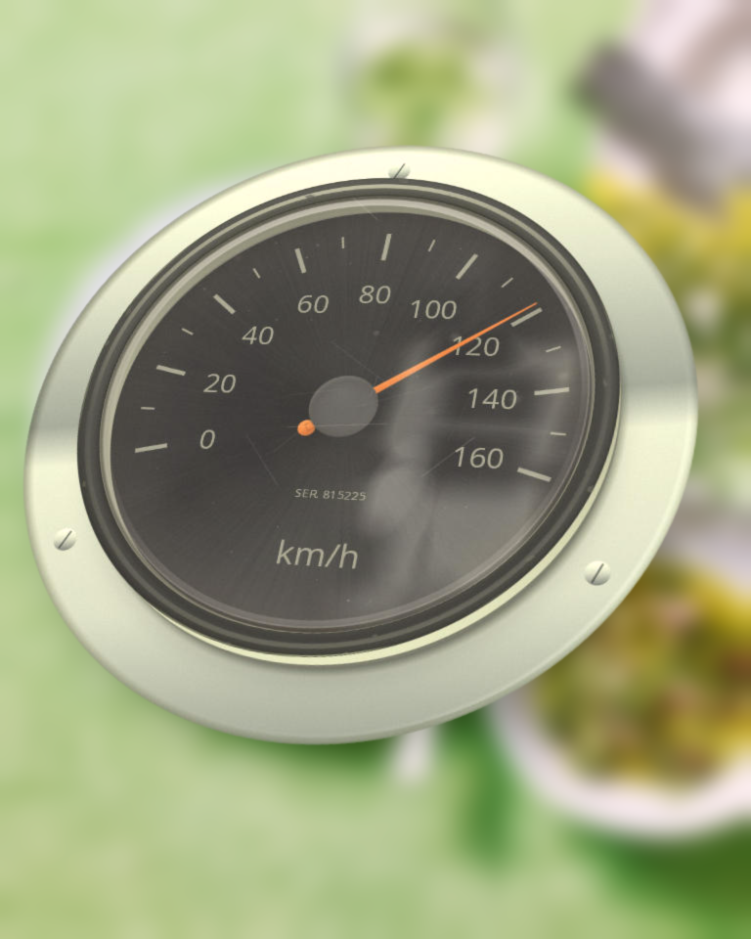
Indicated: 120km/h
